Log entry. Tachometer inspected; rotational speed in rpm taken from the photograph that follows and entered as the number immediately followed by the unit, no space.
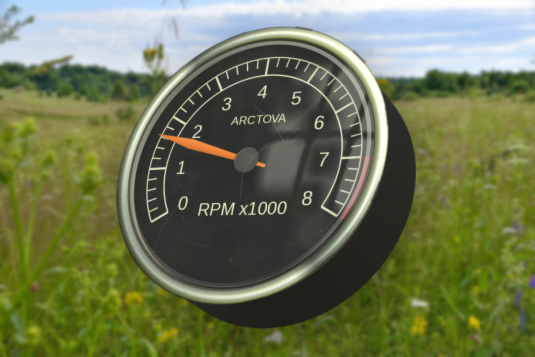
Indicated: 1600rpm
